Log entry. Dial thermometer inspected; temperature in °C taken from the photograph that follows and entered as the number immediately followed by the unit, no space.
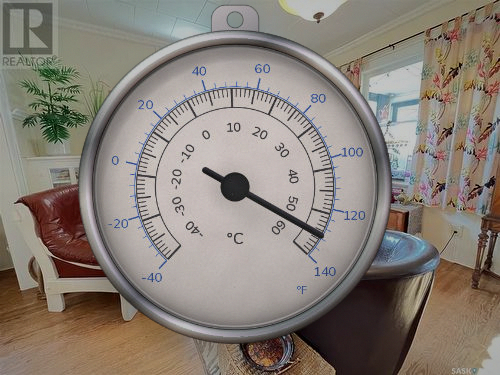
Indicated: 55°C
